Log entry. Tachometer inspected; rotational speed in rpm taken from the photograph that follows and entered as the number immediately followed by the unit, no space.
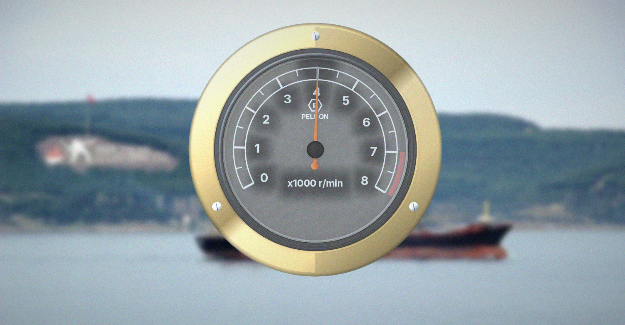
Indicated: 4000rpm
